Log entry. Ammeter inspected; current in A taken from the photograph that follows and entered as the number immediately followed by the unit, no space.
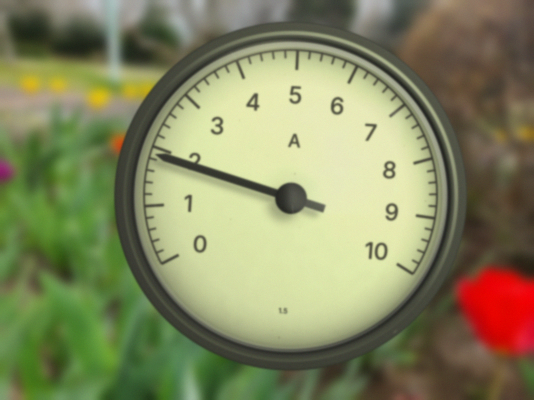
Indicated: 1.9A
